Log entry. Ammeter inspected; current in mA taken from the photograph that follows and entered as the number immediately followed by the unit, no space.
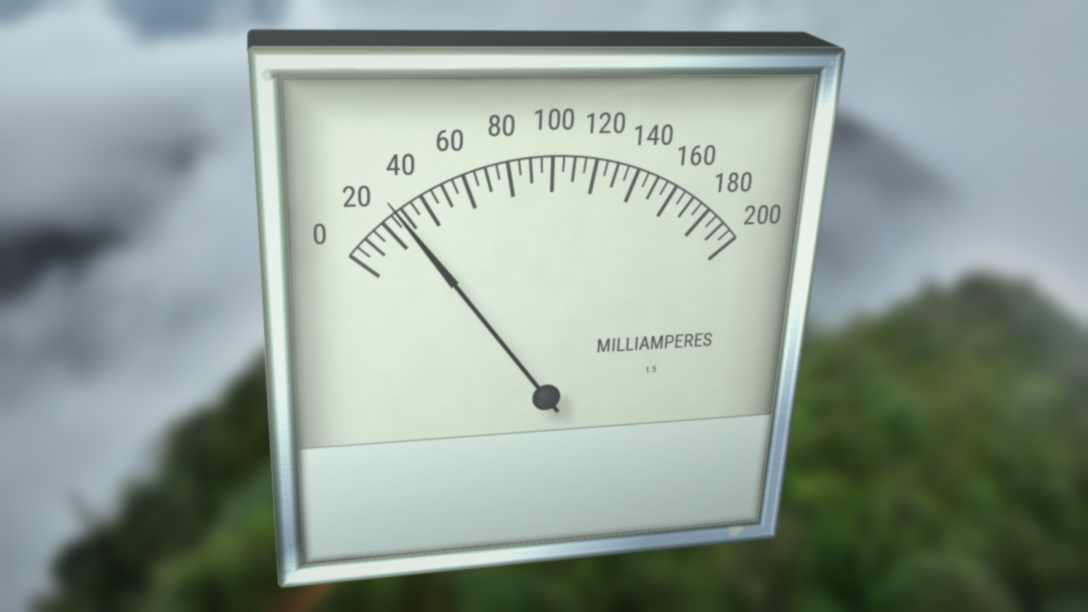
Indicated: 27.5mA
